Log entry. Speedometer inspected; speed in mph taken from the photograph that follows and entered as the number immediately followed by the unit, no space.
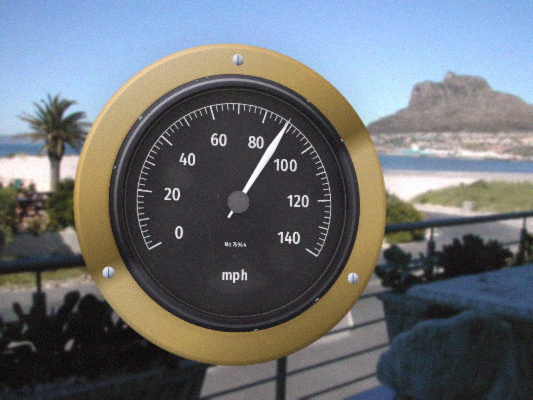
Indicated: 88mph
